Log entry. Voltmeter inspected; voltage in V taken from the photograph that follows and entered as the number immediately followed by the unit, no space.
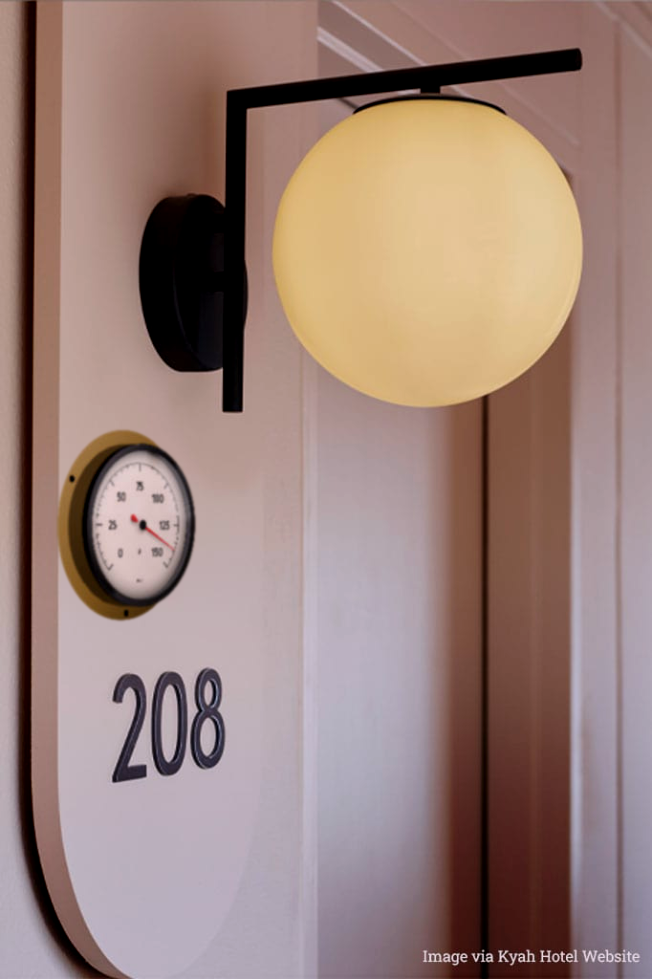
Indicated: 140V
